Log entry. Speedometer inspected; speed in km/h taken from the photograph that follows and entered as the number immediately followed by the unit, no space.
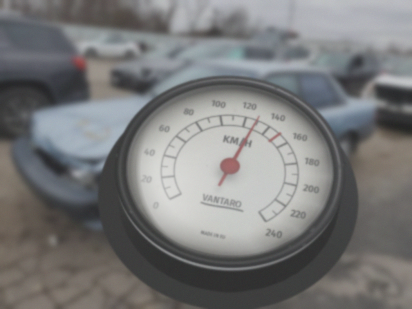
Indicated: 130km/h
